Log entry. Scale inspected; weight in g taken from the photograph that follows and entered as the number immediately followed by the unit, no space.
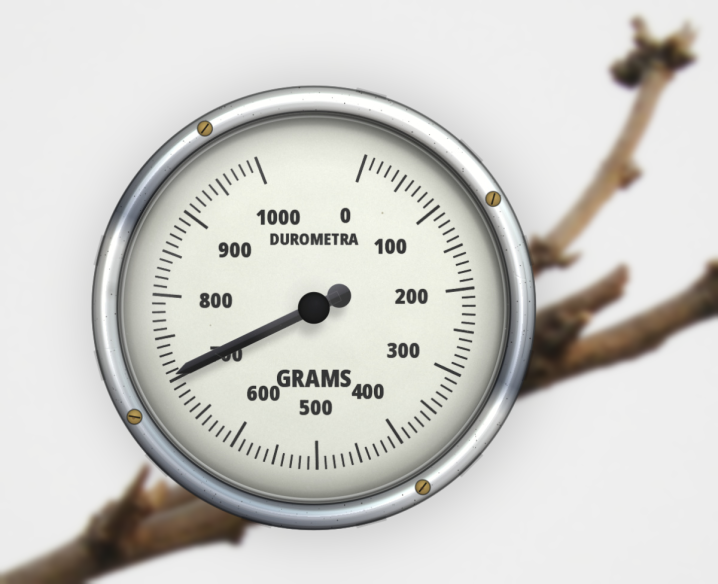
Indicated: 705g
